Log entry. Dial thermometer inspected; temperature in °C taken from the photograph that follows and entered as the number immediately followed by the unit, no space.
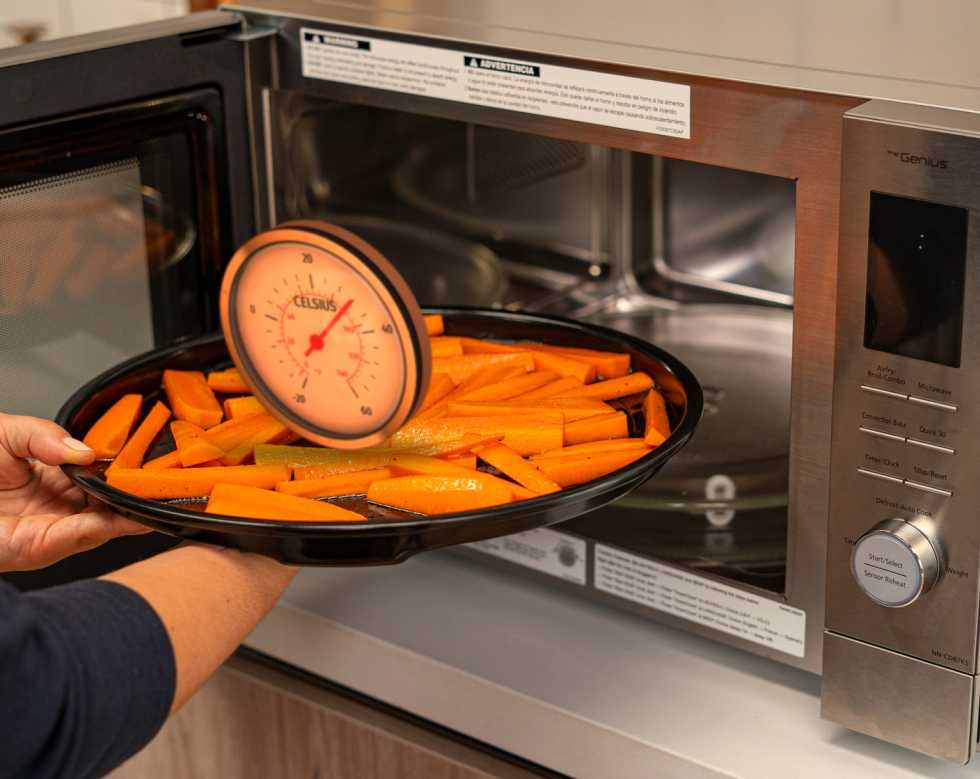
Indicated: 32°C
